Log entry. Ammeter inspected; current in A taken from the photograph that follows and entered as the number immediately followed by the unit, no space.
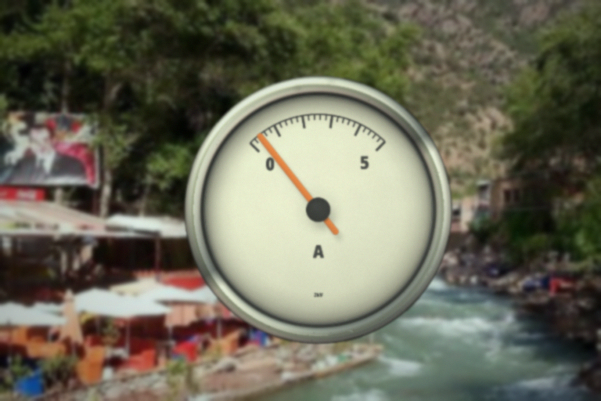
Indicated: 0.4A
